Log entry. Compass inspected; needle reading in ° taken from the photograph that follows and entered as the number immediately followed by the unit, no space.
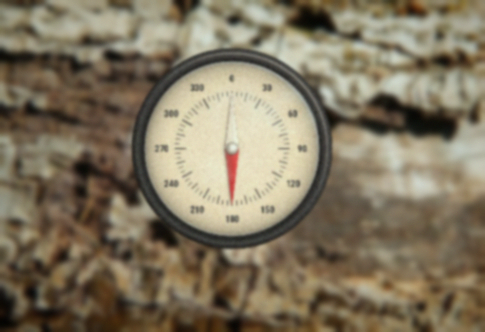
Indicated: 180°
